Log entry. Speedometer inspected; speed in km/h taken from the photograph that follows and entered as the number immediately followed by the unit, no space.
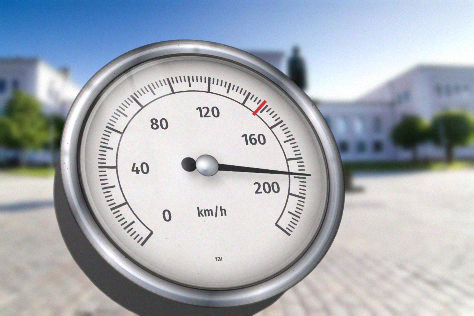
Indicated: 190km/h
